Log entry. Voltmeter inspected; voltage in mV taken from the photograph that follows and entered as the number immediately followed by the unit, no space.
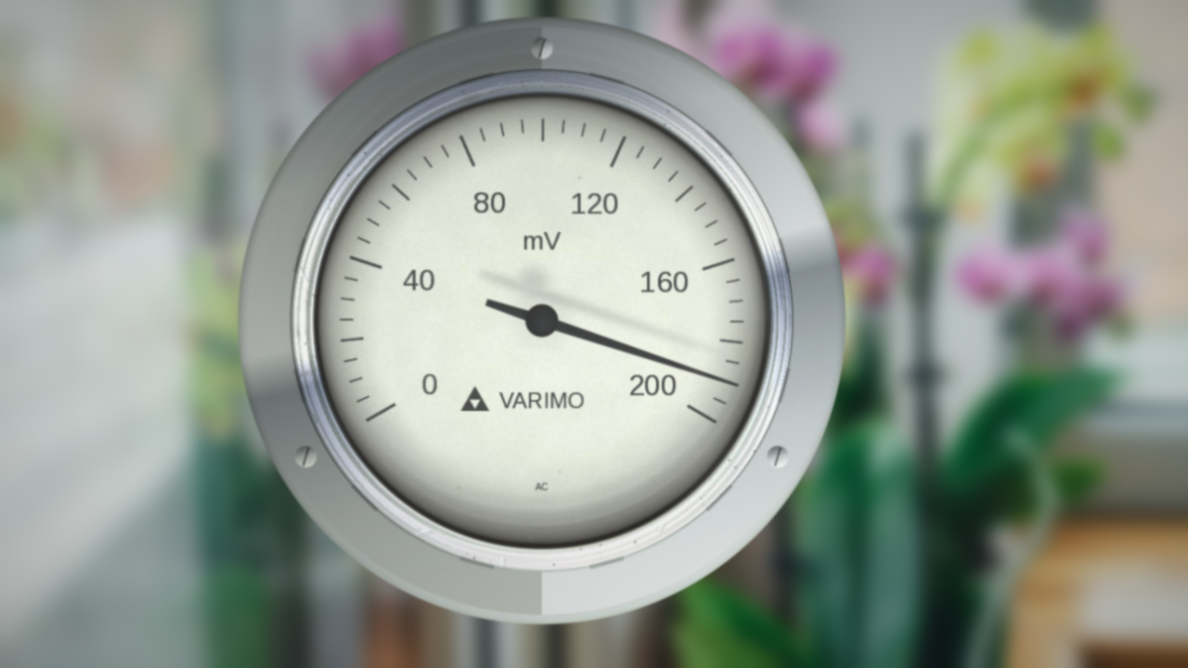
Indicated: 190mV
